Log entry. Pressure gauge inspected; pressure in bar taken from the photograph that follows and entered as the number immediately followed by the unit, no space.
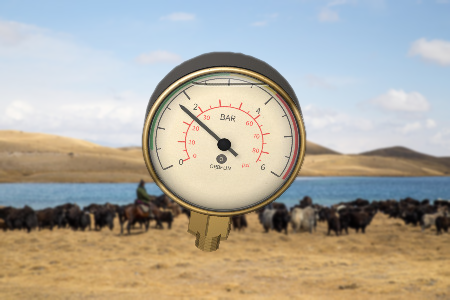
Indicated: 1.75bar
